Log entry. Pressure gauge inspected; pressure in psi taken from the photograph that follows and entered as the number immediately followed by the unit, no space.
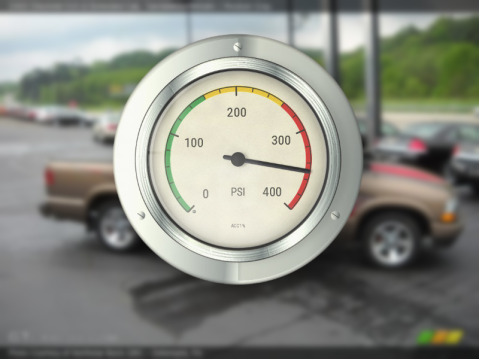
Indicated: 350psi
